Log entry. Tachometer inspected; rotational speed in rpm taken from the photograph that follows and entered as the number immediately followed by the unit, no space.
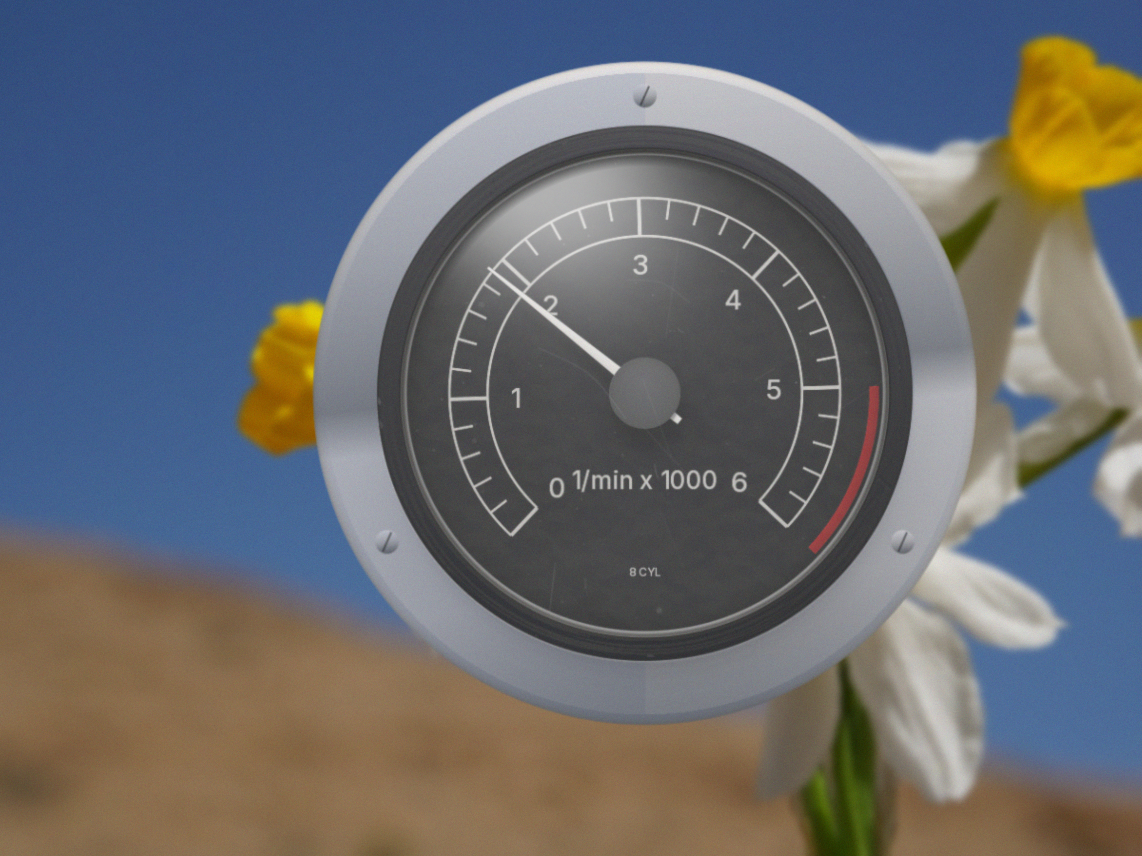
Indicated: 1900rpm
